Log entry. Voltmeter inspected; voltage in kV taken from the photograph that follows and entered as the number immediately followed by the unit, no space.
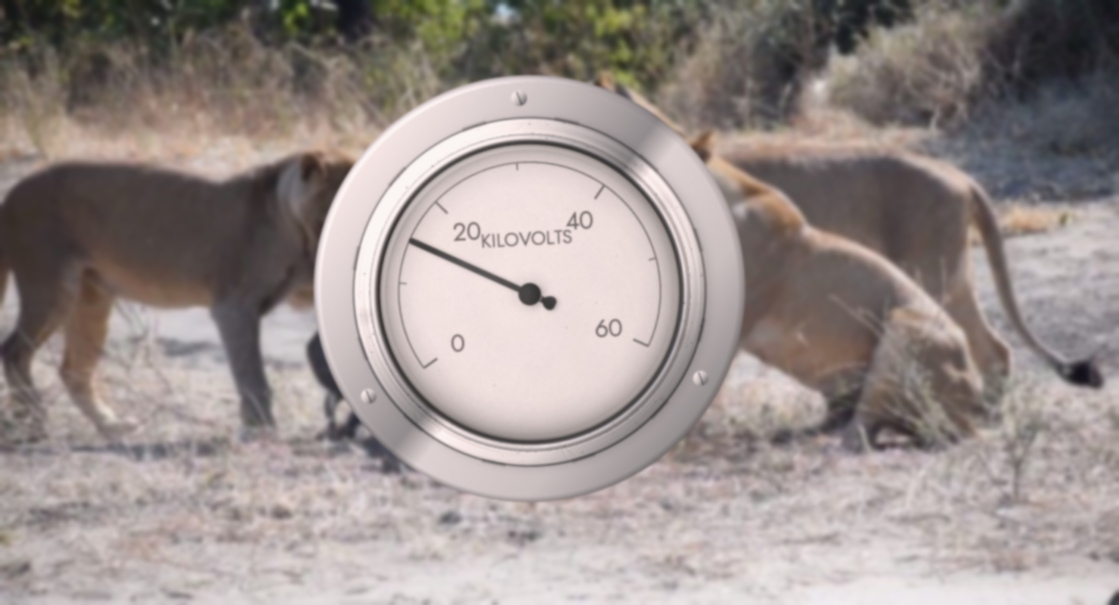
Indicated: 15kV
